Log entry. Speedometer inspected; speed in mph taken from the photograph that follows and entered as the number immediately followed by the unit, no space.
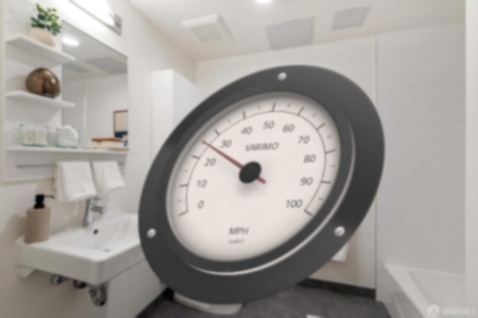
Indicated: 25mph
